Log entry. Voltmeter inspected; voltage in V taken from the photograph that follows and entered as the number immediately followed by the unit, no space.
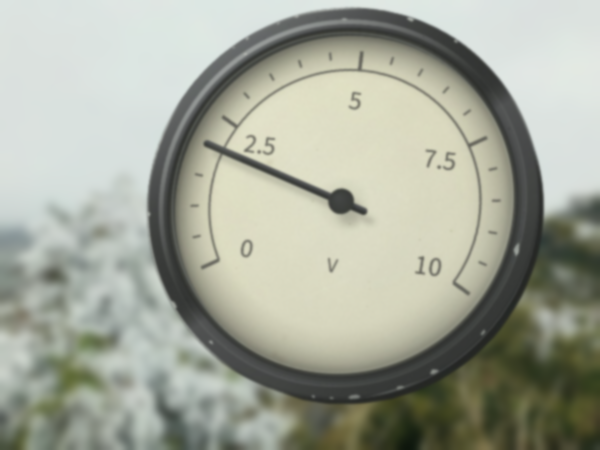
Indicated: 2V
